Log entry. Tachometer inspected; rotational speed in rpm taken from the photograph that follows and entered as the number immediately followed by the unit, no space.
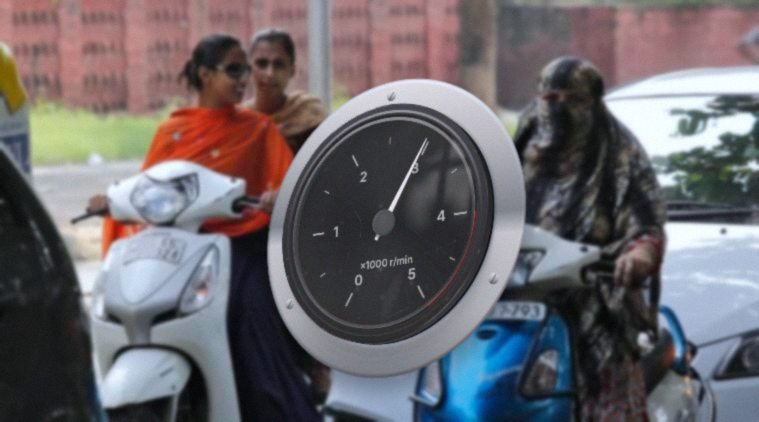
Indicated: 3000rpm
